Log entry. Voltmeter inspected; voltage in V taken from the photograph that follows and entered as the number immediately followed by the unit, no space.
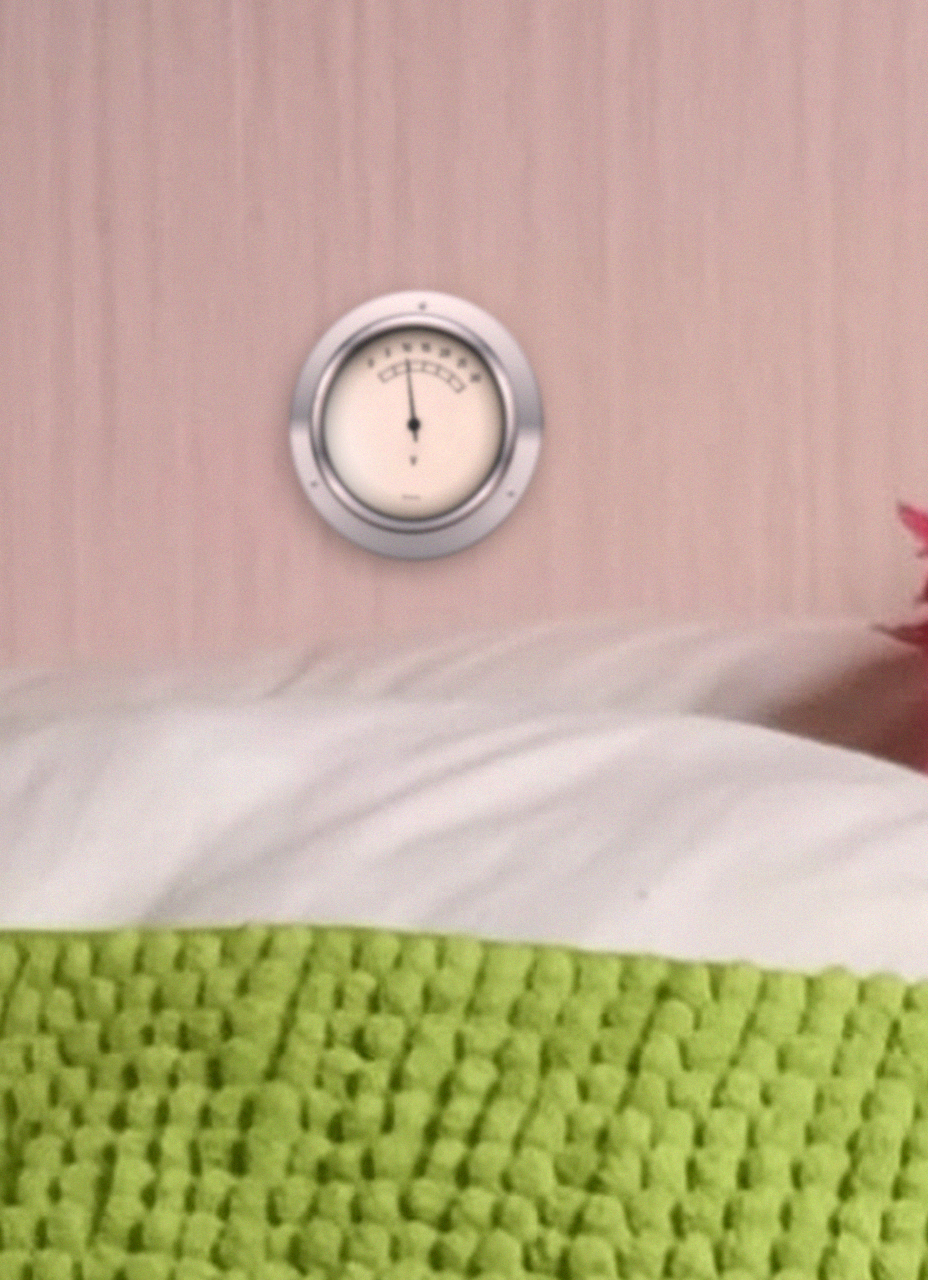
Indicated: 10V
